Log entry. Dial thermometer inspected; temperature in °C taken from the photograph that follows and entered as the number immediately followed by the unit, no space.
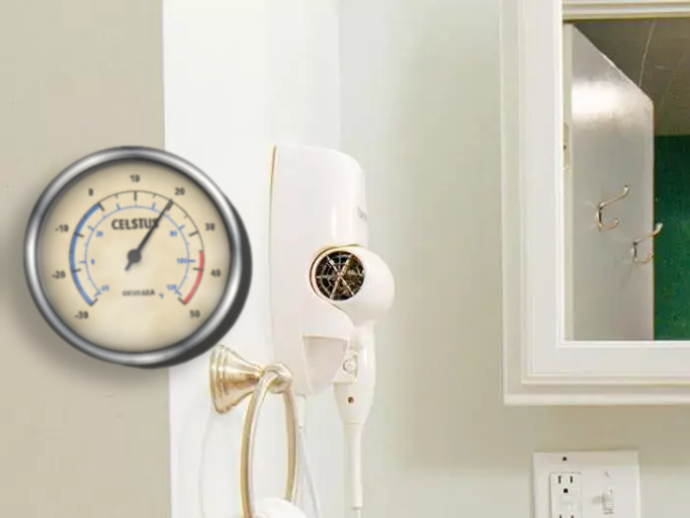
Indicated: 20°C
